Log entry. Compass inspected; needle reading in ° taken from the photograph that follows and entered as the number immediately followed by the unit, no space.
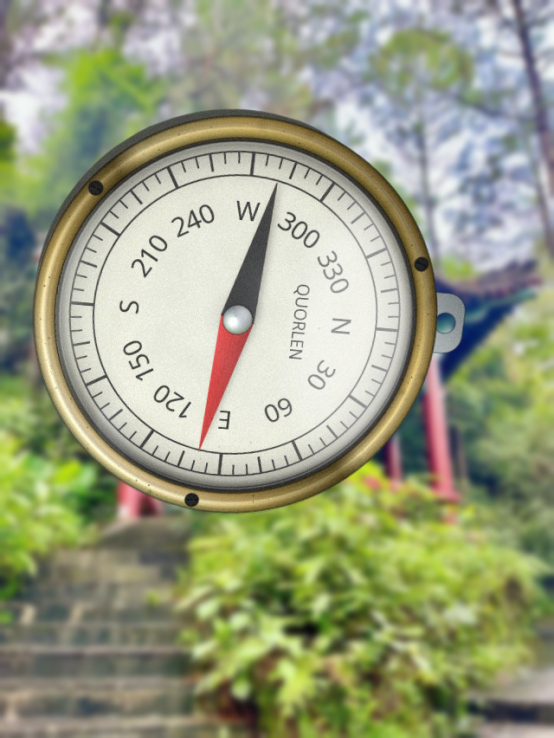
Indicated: 100°
